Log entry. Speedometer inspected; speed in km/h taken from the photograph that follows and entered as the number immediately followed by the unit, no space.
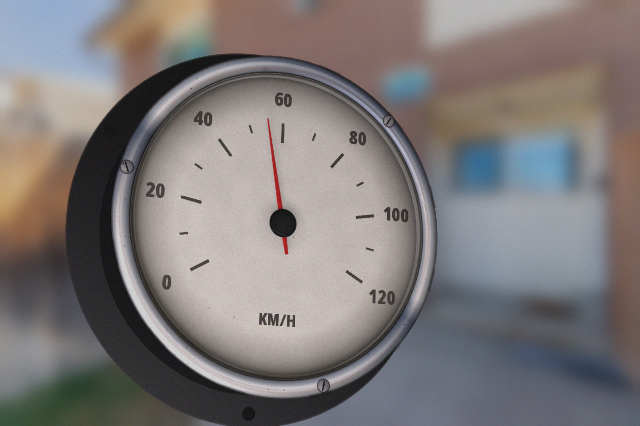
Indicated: 55km/h
